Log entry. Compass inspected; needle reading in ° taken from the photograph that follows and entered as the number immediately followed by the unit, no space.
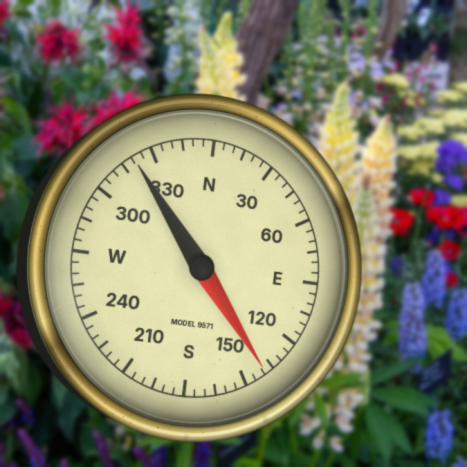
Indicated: 140°
